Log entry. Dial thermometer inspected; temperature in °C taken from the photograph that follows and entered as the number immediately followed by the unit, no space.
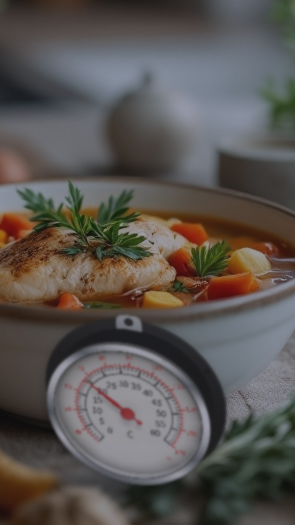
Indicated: 20°C
